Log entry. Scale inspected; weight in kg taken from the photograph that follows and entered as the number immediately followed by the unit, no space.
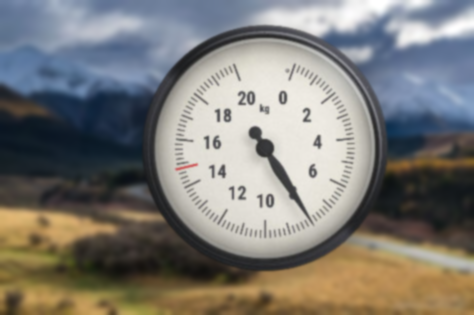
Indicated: 8kg
